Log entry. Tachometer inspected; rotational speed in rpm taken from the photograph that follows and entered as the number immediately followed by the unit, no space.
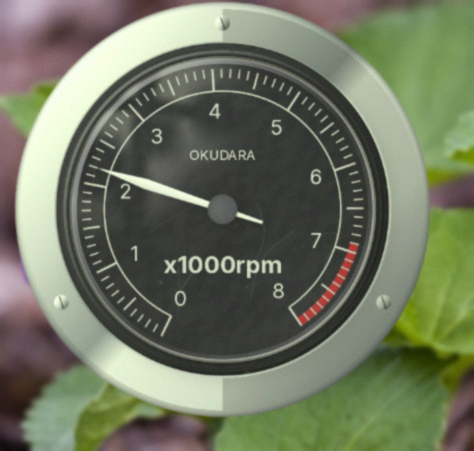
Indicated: 2200rpm
